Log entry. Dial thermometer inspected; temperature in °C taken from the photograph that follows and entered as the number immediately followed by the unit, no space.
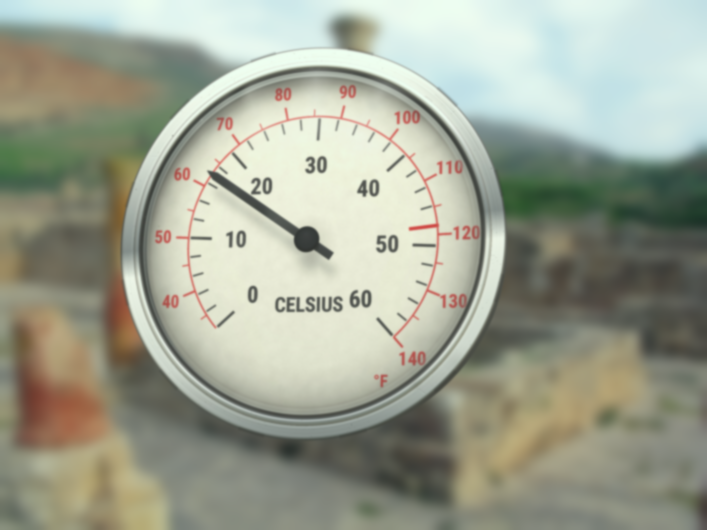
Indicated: 17°C
